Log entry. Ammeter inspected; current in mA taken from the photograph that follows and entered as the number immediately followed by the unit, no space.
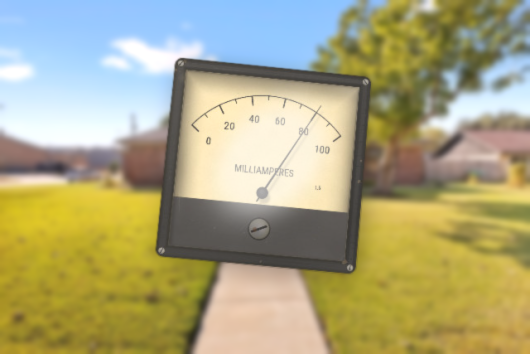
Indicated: 80mA
